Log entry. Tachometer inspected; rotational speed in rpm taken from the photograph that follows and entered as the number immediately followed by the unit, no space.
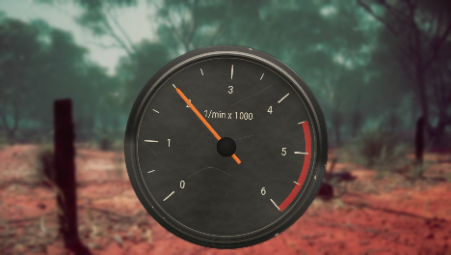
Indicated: 2000rpm
